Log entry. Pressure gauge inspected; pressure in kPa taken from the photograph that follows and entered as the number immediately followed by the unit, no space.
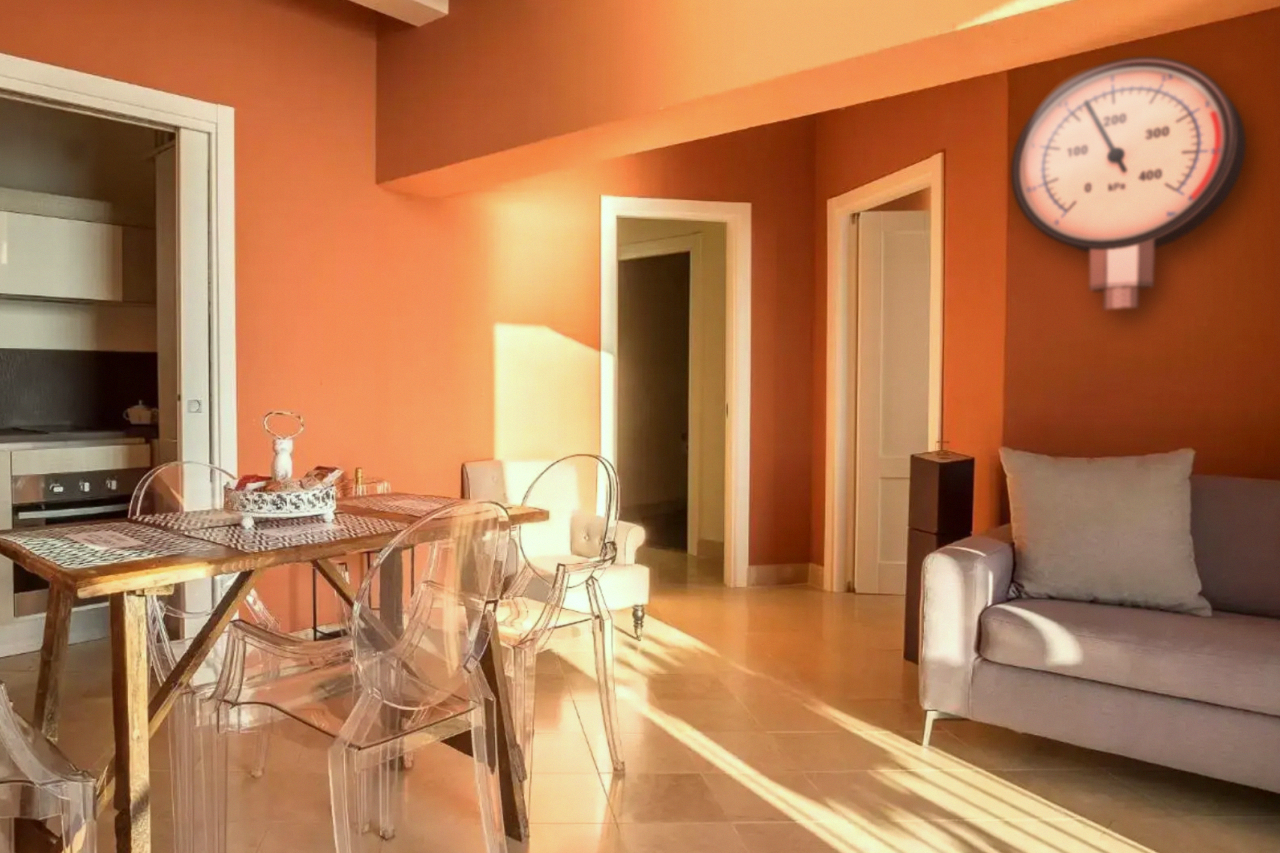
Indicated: 170kPa
